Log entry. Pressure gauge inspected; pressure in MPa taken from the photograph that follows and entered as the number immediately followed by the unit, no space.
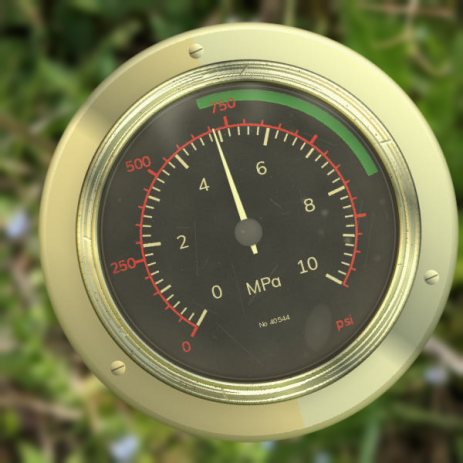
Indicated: 4.9MPa
